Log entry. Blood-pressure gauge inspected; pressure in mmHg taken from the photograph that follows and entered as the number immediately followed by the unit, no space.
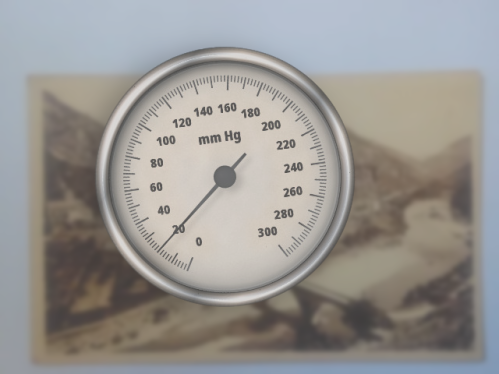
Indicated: 20mmHg
